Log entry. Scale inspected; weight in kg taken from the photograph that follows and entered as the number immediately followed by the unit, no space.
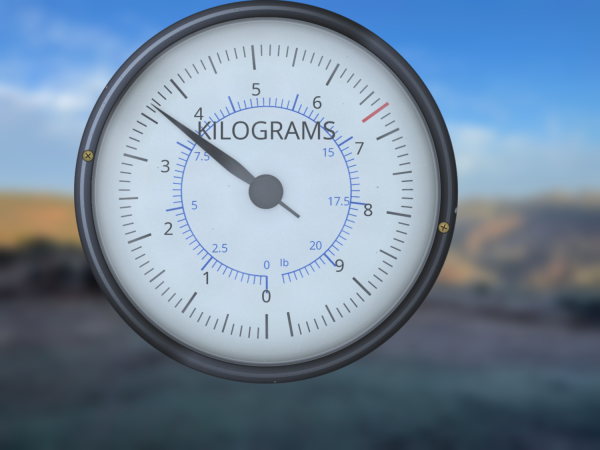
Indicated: 3.65kg
